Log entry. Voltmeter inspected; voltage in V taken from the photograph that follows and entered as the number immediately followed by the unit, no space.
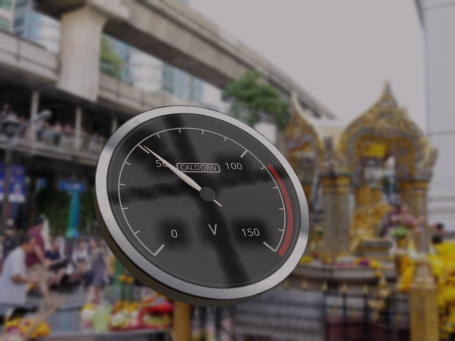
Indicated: 50V
